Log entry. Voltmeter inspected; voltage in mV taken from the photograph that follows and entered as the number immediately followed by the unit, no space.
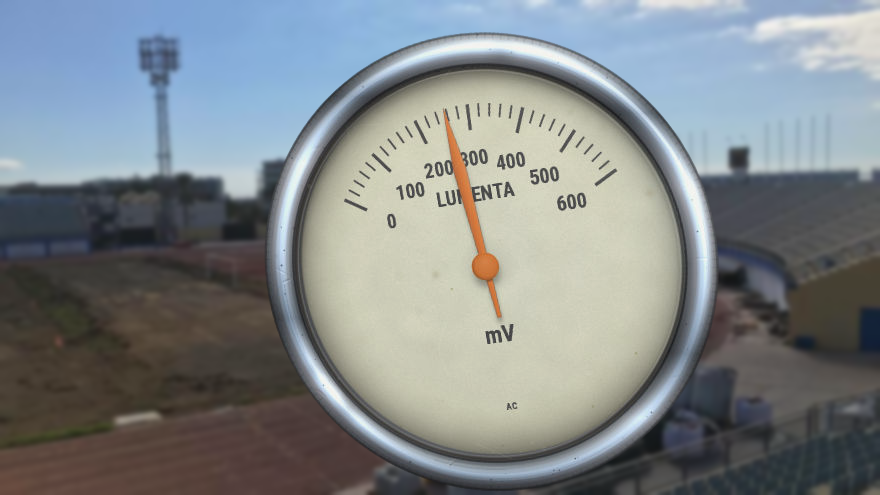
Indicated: 260mV
